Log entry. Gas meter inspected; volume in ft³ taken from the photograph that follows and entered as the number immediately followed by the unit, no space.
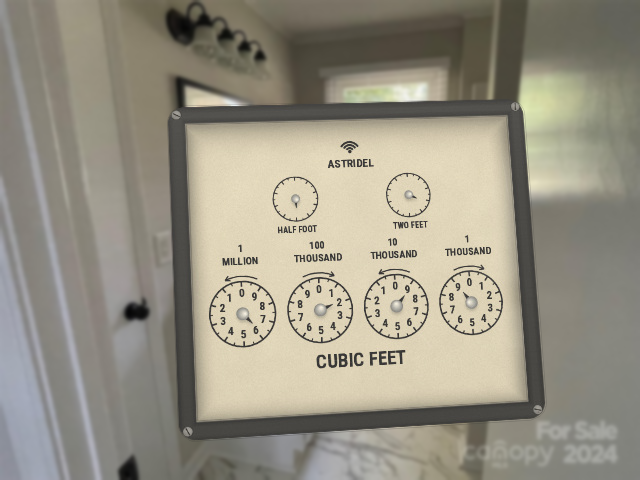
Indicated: 618900ft³
